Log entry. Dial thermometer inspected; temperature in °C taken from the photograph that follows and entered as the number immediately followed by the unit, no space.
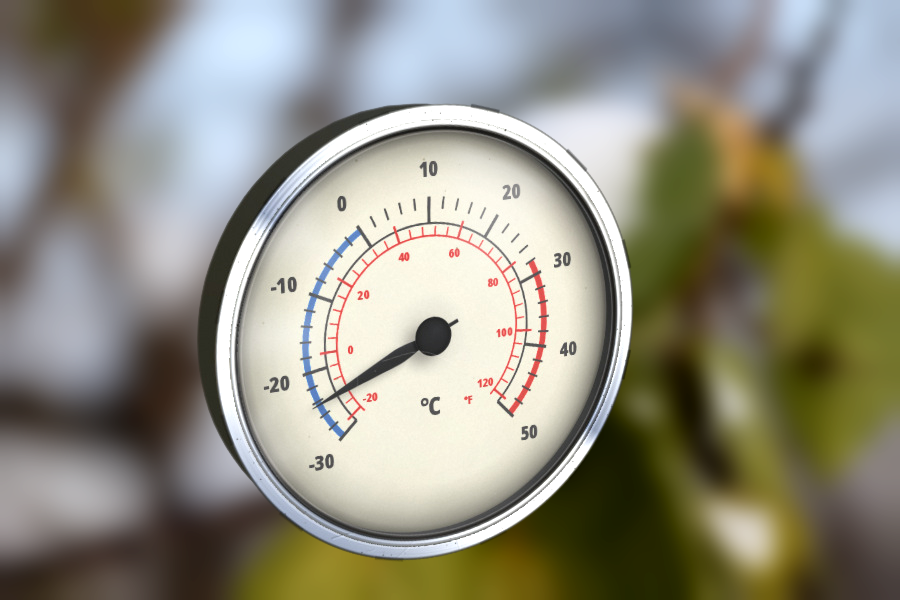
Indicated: -24°C
